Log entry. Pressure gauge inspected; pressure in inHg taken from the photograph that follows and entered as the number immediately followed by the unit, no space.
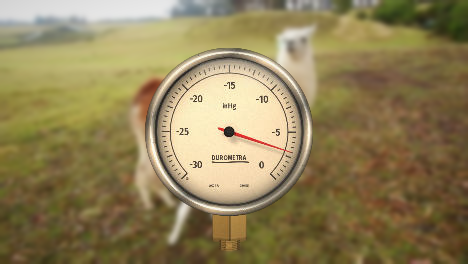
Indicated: -3inHg
